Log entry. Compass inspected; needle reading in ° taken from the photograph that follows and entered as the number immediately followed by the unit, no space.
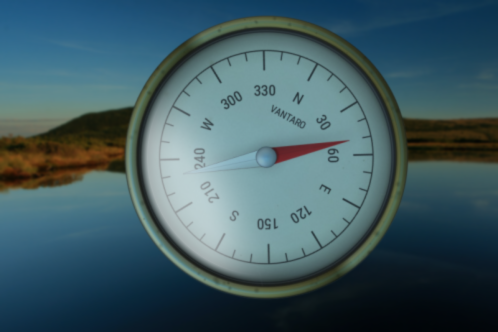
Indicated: 50°
